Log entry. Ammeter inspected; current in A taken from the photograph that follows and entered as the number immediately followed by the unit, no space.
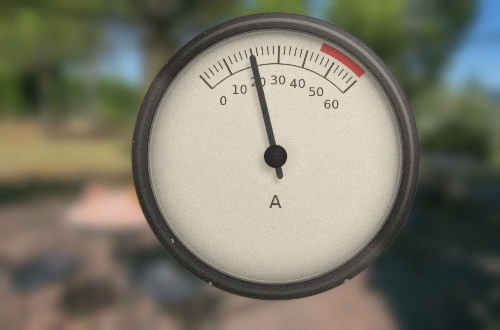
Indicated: 20A
